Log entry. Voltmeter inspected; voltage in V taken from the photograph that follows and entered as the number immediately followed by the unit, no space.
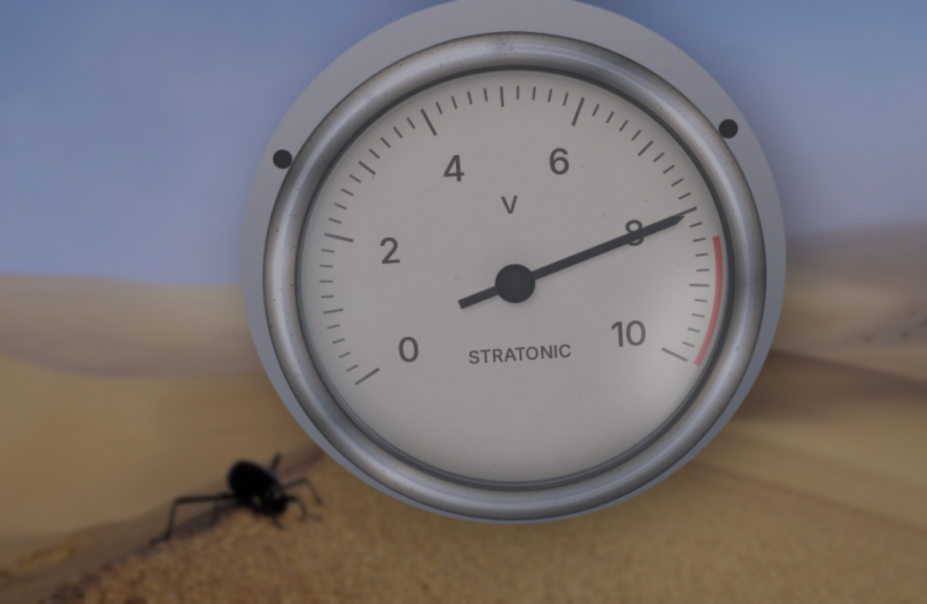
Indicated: 8V
